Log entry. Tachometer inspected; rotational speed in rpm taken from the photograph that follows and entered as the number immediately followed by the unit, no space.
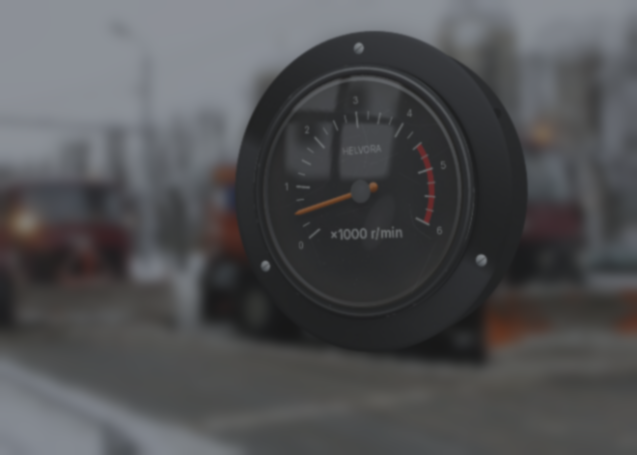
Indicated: 500rpm
